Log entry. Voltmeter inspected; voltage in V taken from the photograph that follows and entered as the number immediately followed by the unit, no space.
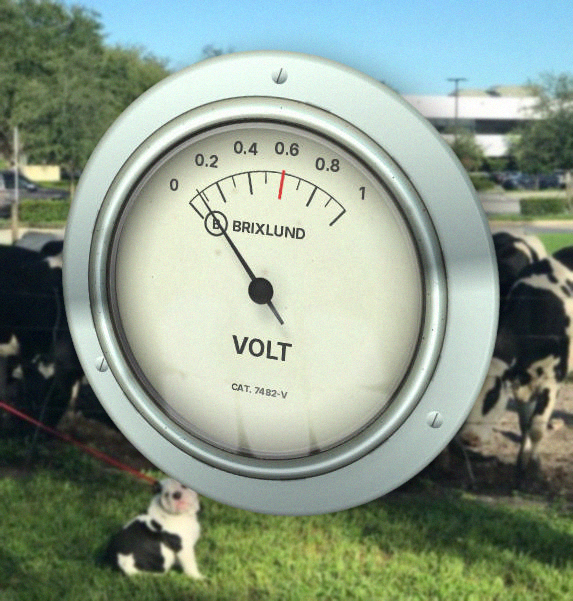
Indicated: 0.1V
